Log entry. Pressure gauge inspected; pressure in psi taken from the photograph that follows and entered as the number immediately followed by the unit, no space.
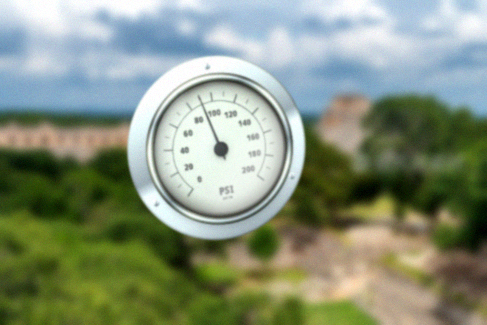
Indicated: 90psi
